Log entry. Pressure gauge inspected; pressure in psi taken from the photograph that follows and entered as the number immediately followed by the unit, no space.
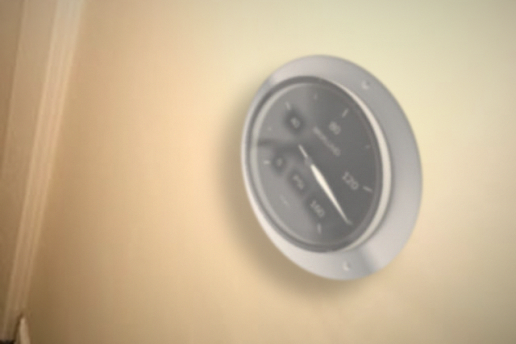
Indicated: 140psi
